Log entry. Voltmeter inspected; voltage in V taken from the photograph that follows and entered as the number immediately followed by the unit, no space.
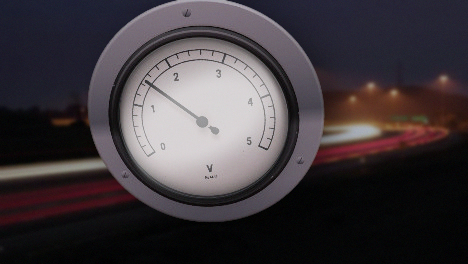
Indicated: 1.5V
